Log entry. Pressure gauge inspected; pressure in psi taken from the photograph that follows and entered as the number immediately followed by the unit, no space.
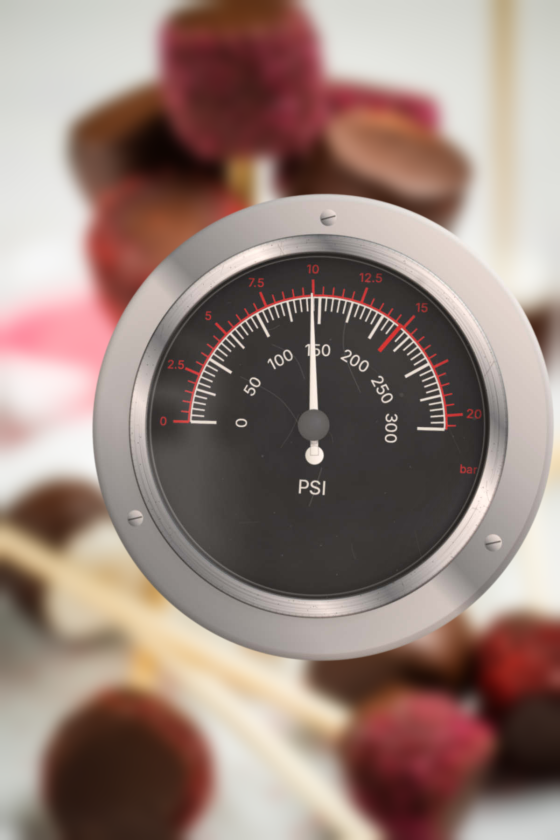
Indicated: 145psi
